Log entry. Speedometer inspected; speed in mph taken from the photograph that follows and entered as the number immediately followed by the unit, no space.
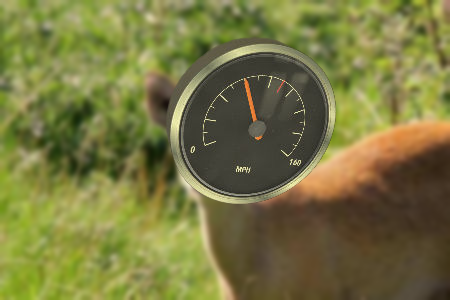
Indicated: 60mph
